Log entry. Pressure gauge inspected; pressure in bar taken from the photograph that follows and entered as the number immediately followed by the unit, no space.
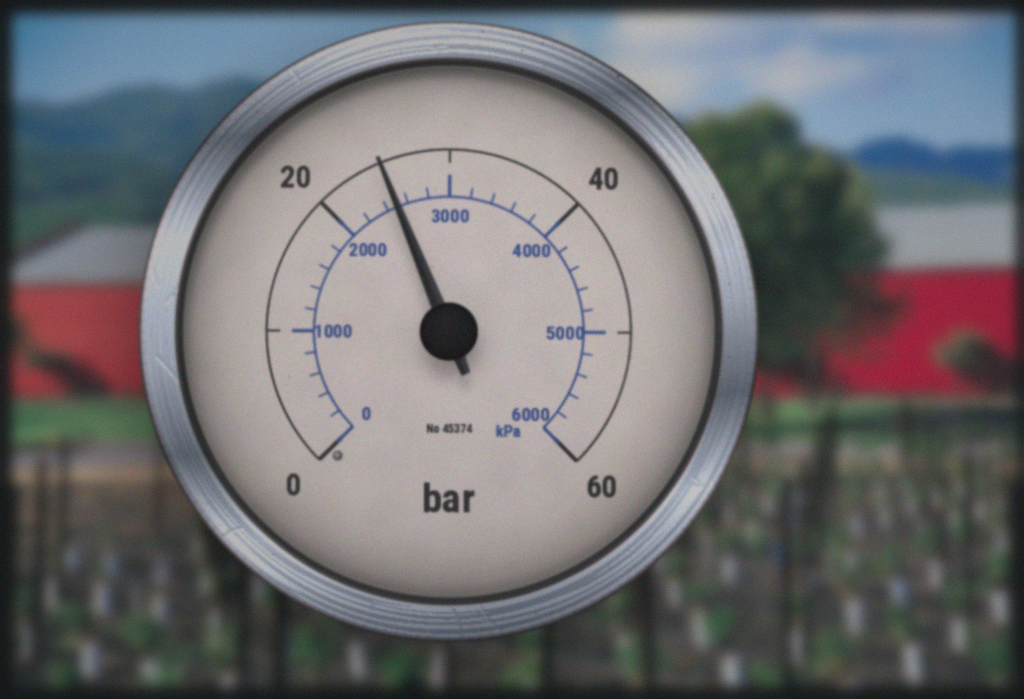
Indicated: 25bar
